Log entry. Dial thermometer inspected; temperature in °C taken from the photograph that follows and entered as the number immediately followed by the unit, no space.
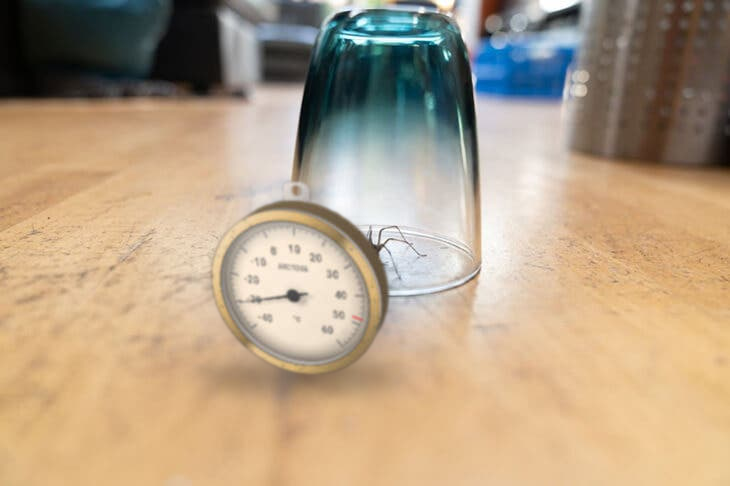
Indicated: -30°C
